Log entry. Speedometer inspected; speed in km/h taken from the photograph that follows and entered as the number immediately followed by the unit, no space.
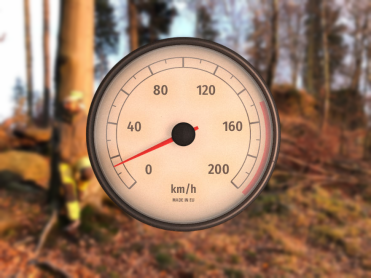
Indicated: 15km/h
